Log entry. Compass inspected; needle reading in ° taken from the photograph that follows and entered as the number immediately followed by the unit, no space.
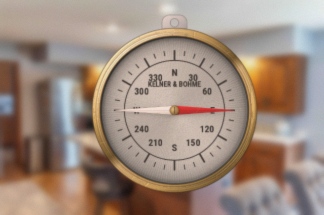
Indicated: 90°
